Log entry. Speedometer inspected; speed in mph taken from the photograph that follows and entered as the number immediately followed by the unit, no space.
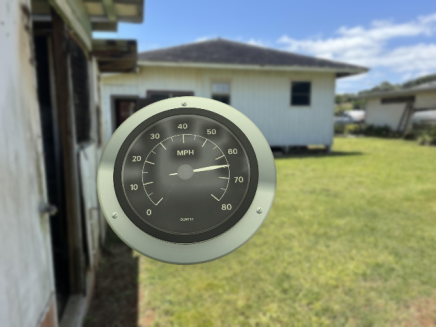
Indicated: 65mph
